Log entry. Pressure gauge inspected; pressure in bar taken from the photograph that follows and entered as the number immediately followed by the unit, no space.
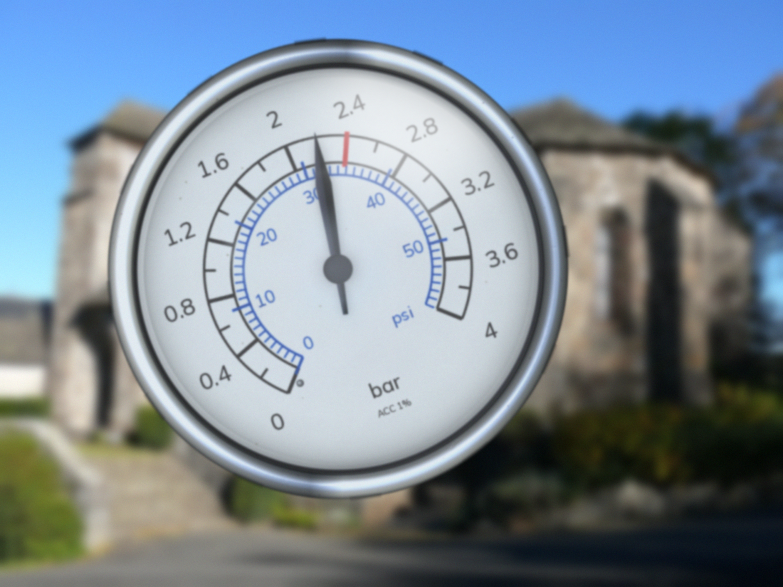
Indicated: 2.2bar
